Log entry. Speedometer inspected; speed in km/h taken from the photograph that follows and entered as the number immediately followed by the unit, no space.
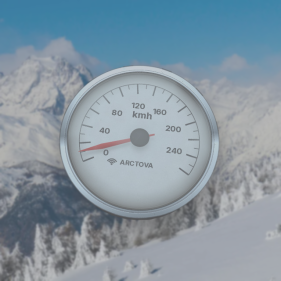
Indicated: 10km/h
